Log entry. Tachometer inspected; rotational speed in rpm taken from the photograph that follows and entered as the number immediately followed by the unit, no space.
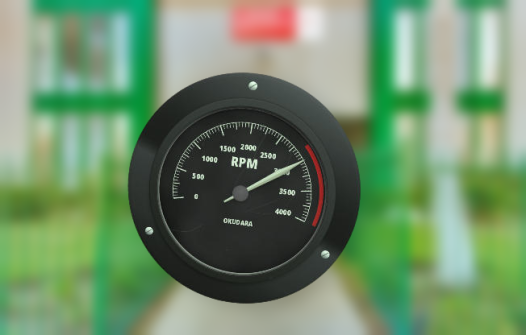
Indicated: 3000rpm
